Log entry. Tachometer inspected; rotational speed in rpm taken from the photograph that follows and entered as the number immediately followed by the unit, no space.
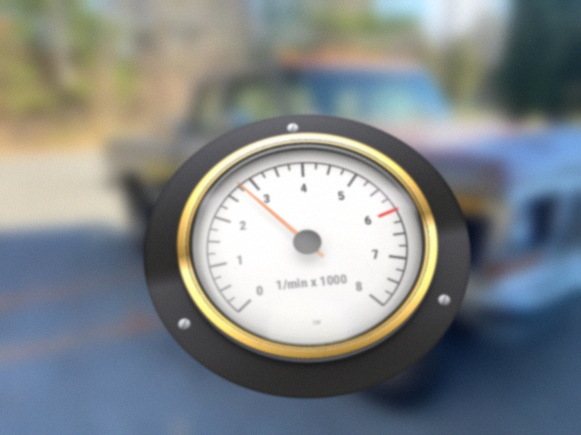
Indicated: 2750rpm
